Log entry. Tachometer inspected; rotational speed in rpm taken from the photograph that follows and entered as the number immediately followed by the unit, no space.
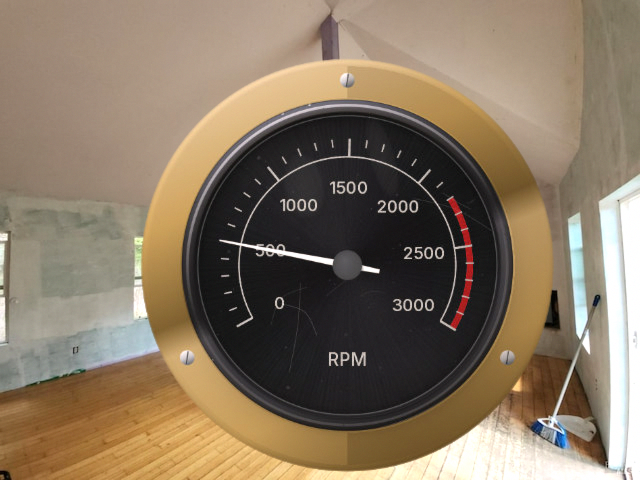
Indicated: 500rpm
